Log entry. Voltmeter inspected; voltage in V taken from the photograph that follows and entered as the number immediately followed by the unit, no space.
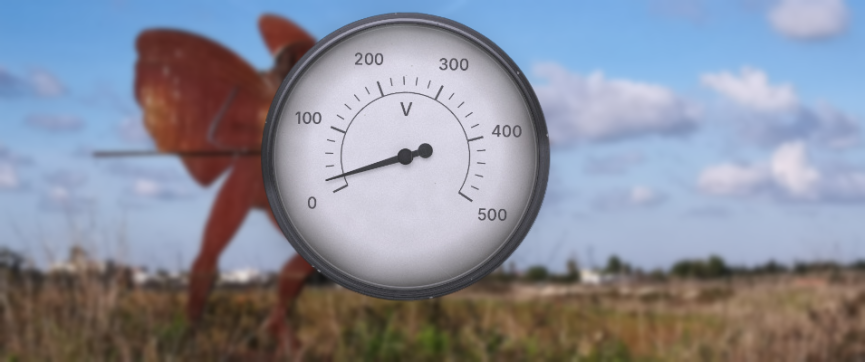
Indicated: 20V
